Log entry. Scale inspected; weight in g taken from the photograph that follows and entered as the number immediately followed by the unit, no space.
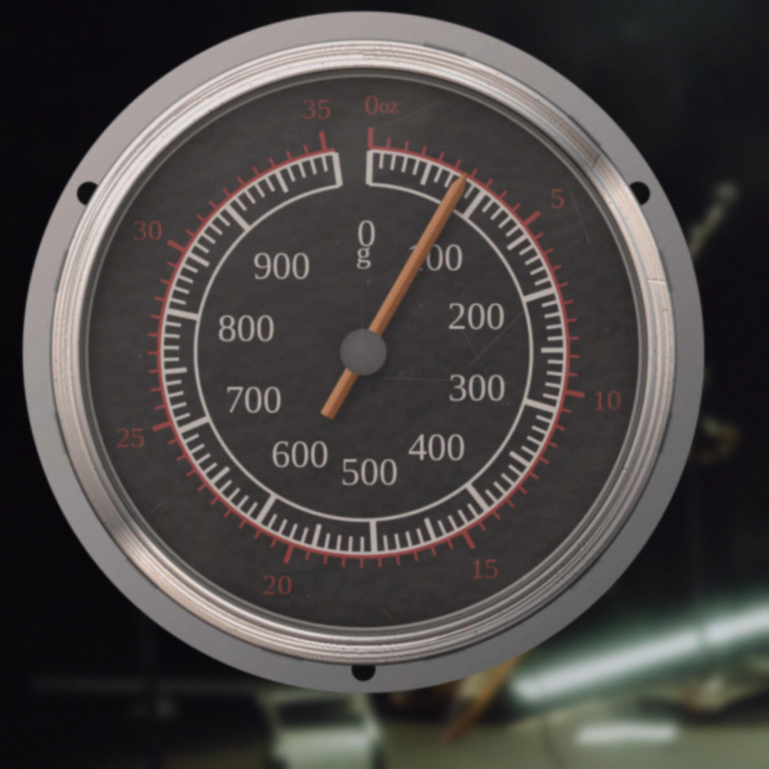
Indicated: 80g
